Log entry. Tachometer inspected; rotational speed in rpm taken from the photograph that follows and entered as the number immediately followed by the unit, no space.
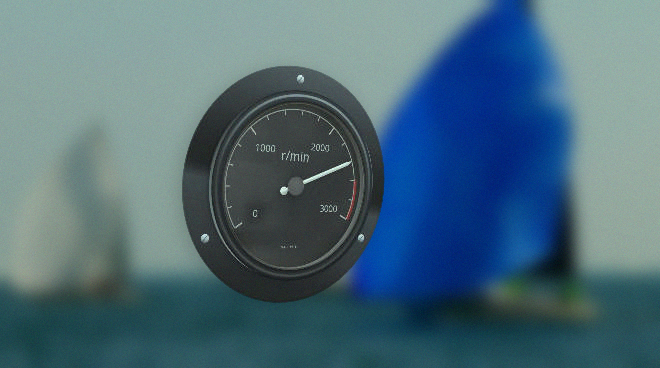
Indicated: 2400rpm
